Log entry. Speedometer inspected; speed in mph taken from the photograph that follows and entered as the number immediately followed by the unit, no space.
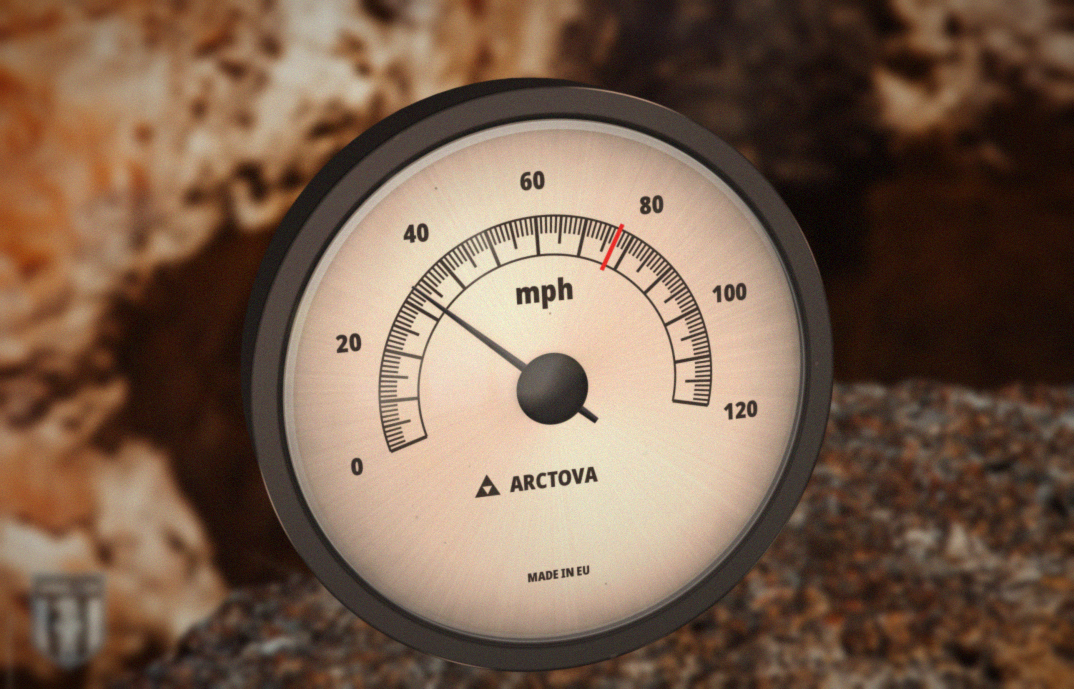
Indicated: 33mph
